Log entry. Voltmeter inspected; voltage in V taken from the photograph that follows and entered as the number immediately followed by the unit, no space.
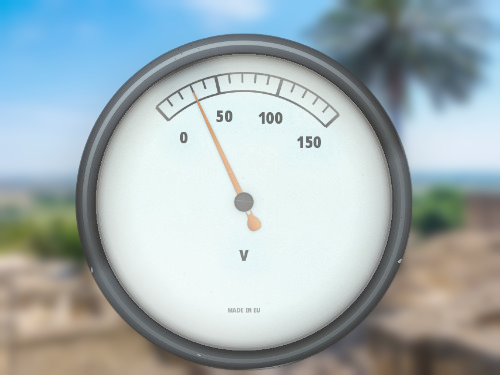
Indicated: 30V
